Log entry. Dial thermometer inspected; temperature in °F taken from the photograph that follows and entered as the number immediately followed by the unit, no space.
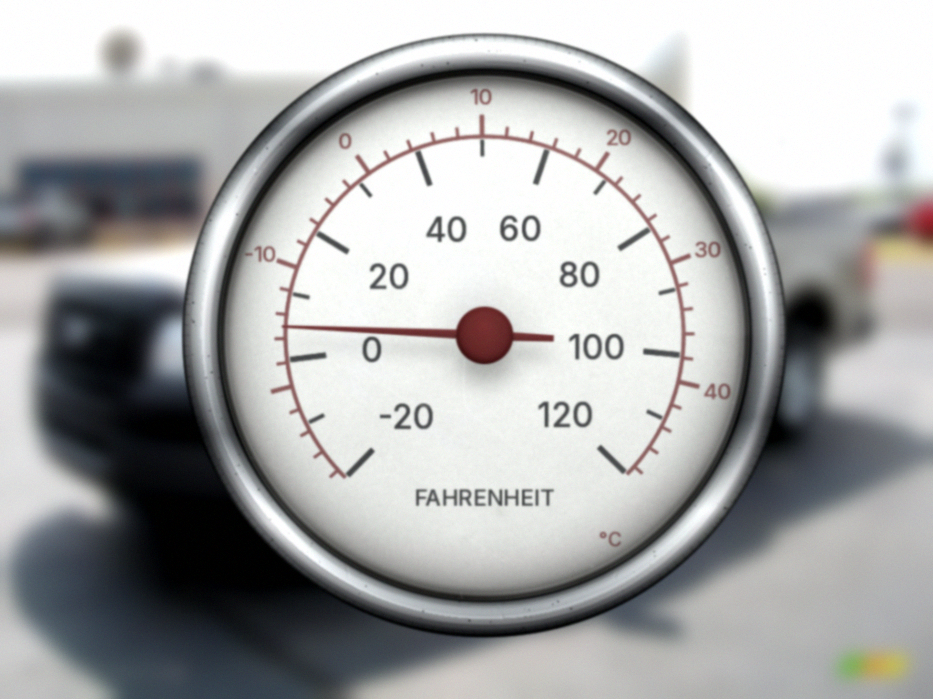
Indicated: 5°F
